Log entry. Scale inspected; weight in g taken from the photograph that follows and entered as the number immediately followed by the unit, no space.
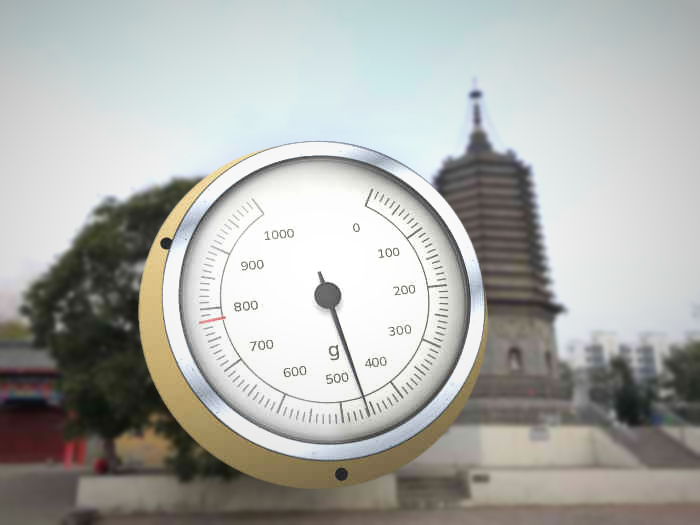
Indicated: 460g
